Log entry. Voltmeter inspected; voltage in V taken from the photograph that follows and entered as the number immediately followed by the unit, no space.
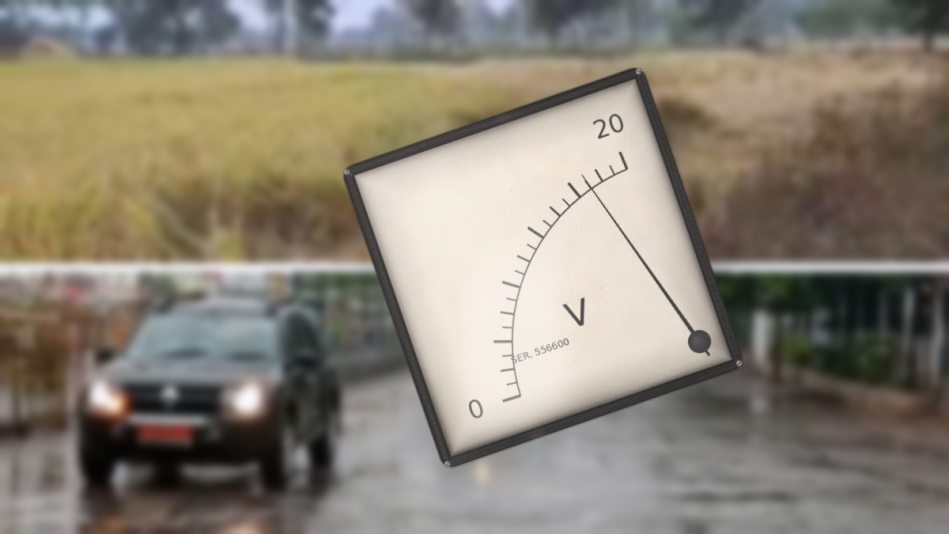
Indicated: 17V
